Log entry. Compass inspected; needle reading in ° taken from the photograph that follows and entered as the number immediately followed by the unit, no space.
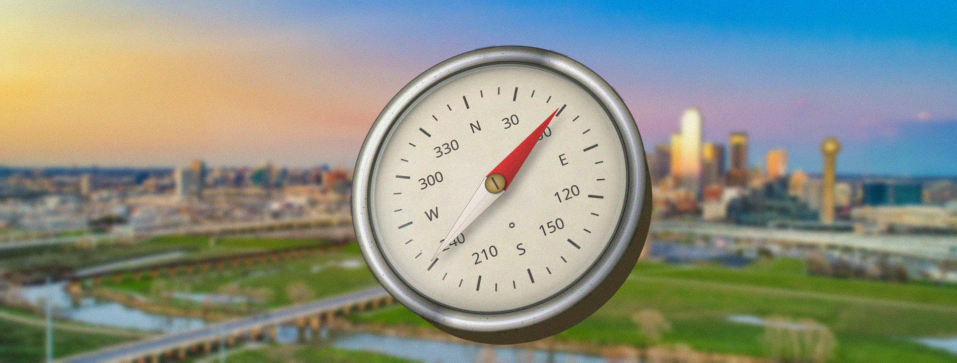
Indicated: 60°
